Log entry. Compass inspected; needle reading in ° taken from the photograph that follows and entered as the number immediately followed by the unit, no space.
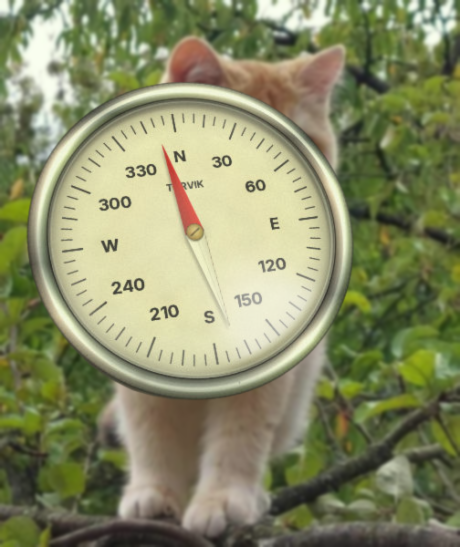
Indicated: 350°
